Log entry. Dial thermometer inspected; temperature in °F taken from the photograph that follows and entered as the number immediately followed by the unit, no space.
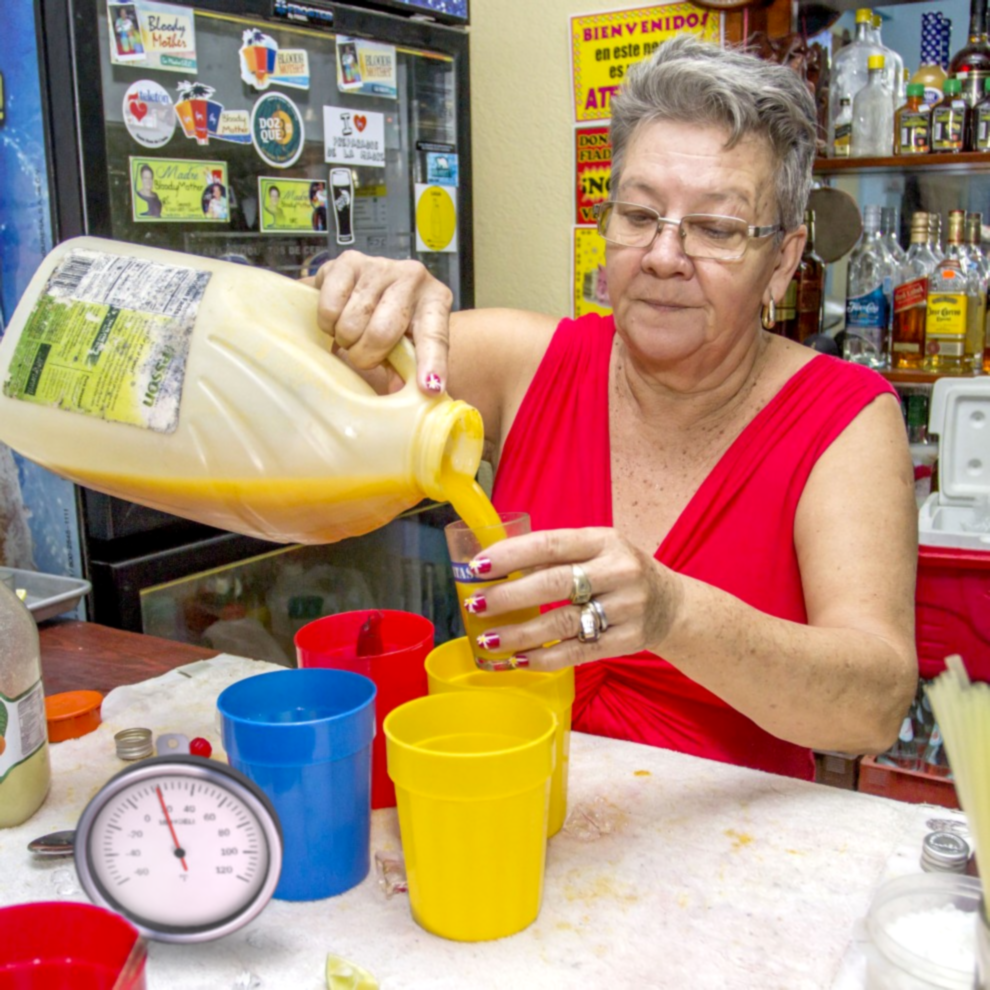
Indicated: 20°F
